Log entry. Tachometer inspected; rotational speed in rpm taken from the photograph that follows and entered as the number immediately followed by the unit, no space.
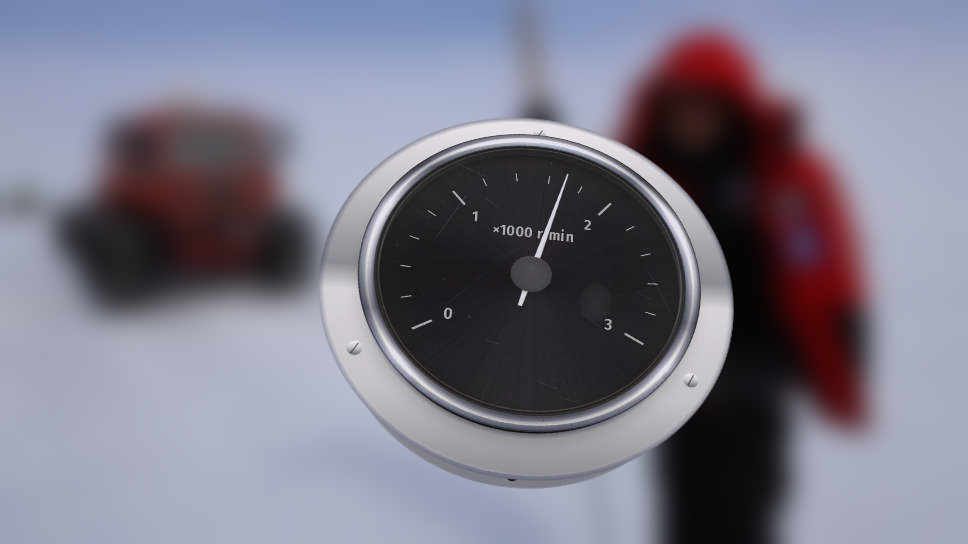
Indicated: 1700rpm
